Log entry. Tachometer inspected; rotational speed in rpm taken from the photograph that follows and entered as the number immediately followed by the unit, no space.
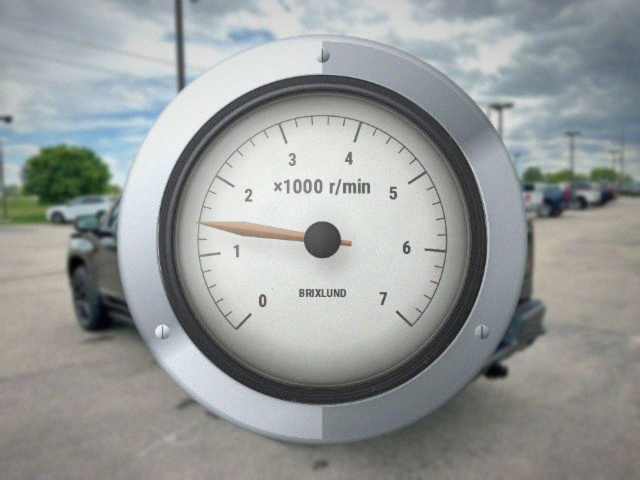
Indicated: 1400rpm
